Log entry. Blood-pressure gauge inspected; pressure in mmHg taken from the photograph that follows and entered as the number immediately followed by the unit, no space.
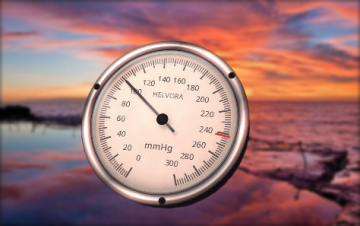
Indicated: 100mmHg
